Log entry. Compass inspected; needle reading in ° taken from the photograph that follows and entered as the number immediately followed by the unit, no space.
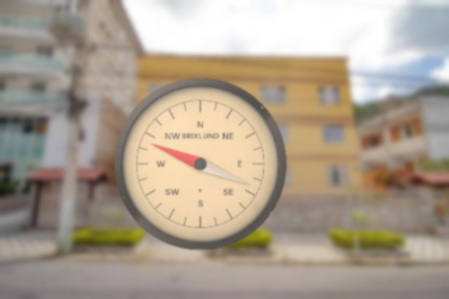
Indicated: 292.5°
